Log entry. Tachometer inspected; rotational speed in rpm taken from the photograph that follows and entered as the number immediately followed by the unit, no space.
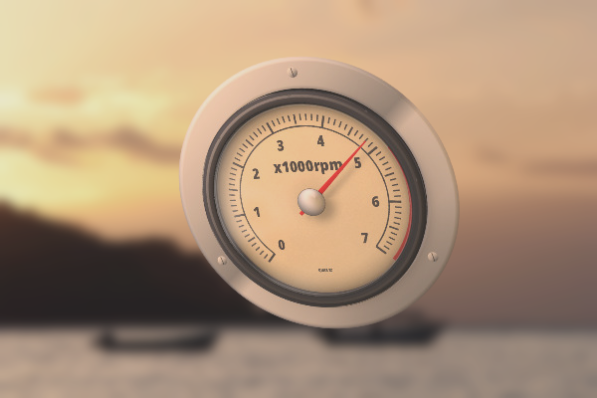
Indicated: 4800rpm
